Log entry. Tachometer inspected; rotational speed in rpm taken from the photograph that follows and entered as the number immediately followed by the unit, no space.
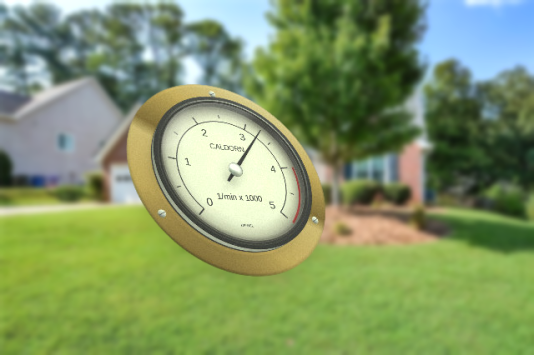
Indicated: 3250rpm
